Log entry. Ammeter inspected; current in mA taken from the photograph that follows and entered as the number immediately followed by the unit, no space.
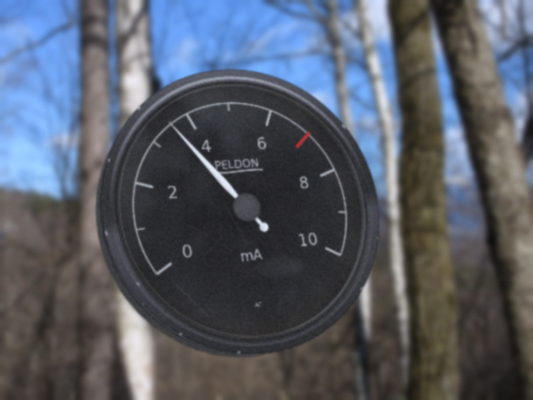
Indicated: 3.5mA
